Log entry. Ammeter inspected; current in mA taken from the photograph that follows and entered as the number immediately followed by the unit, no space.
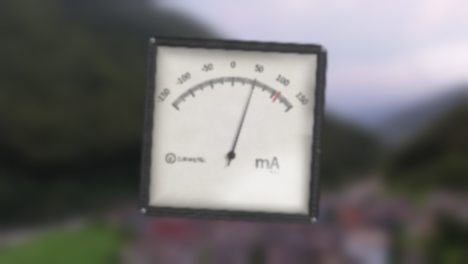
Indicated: 50mA
